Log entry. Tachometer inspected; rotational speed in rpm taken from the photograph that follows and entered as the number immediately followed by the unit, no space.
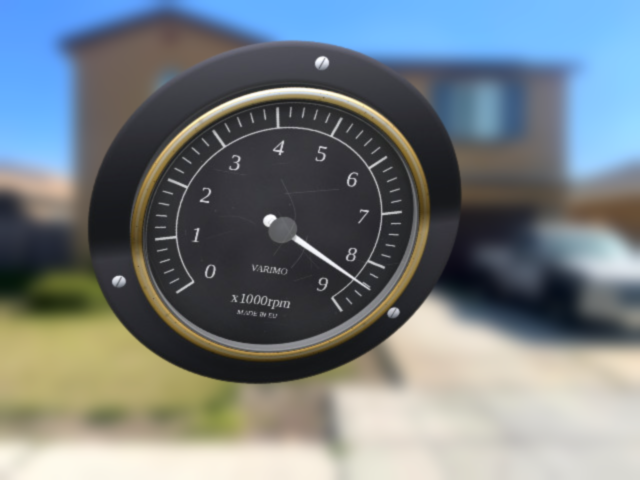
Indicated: 8400rpm
